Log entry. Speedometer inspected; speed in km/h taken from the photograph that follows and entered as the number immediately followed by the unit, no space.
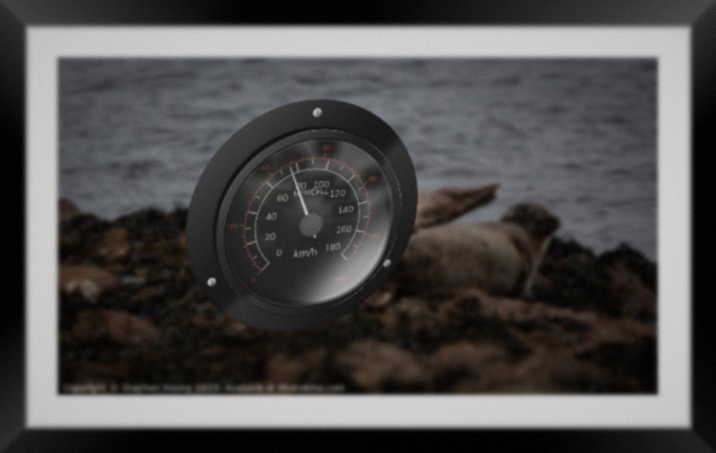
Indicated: 75km/h
